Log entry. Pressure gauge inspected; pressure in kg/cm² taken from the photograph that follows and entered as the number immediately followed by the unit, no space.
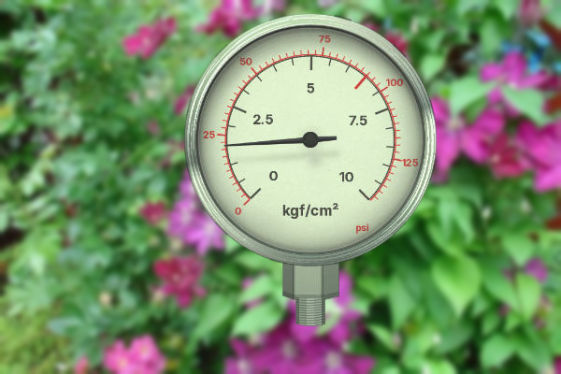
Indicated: 1.5kg/cm²
